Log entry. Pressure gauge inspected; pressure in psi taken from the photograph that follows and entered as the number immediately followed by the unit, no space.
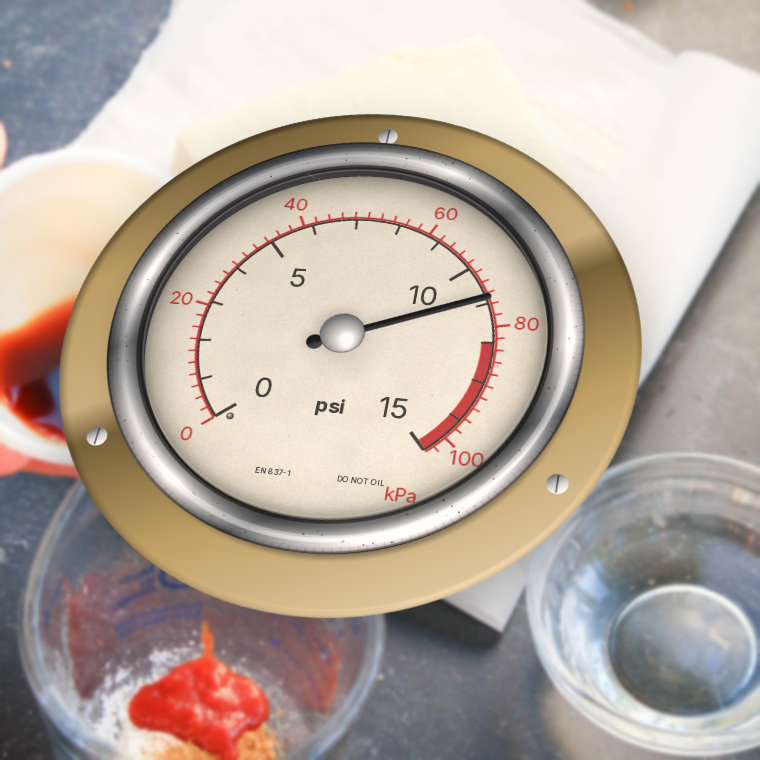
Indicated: 11psi
